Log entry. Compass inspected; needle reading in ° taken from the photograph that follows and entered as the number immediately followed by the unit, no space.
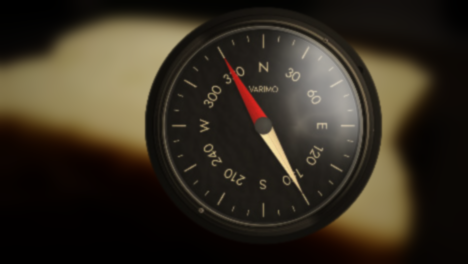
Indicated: 330°
